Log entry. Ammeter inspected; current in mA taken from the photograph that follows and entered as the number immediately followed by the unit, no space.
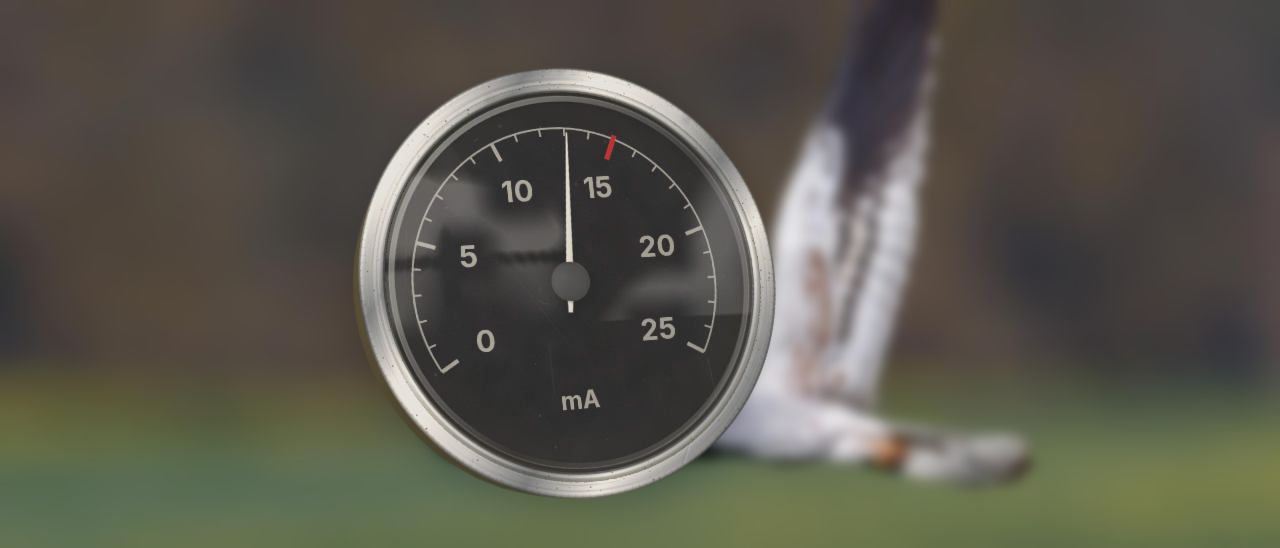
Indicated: 13mA
